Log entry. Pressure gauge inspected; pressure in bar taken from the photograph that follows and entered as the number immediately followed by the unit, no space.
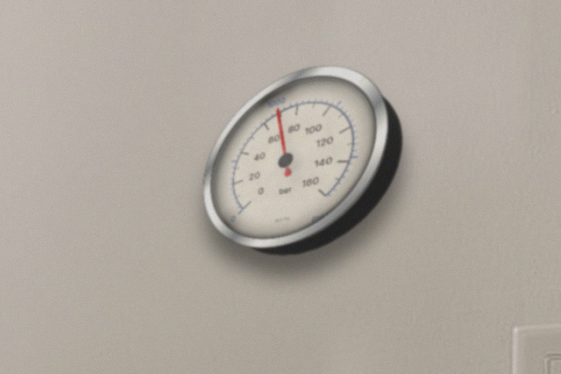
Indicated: 70bar
